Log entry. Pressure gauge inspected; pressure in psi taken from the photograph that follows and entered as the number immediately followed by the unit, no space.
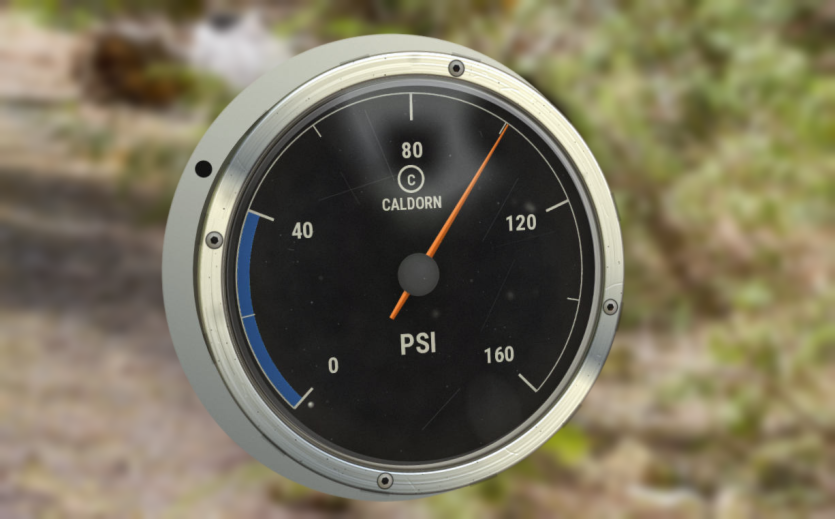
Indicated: 100psi
